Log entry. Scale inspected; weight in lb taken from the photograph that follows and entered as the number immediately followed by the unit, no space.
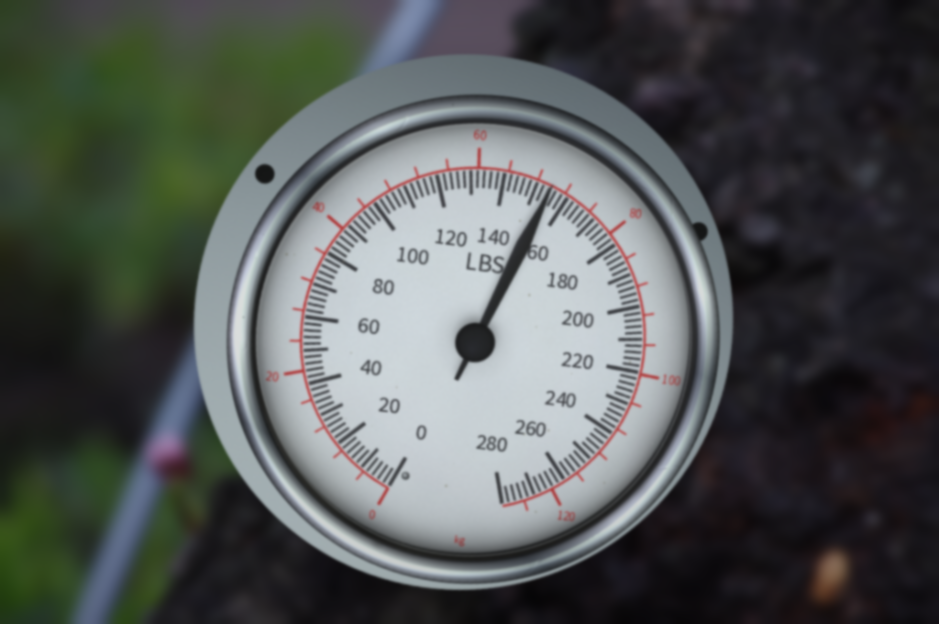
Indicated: 154lb
